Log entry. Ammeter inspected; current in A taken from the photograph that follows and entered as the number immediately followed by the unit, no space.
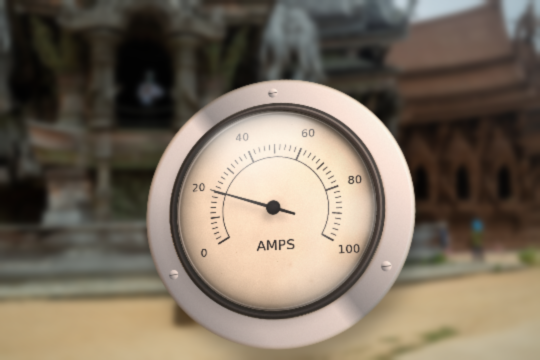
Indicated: 20A
